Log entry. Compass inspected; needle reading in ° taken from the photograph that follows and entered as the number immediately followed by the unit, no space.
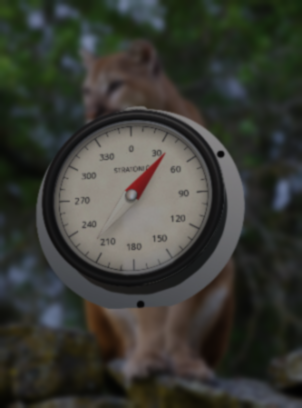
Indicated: 40°
